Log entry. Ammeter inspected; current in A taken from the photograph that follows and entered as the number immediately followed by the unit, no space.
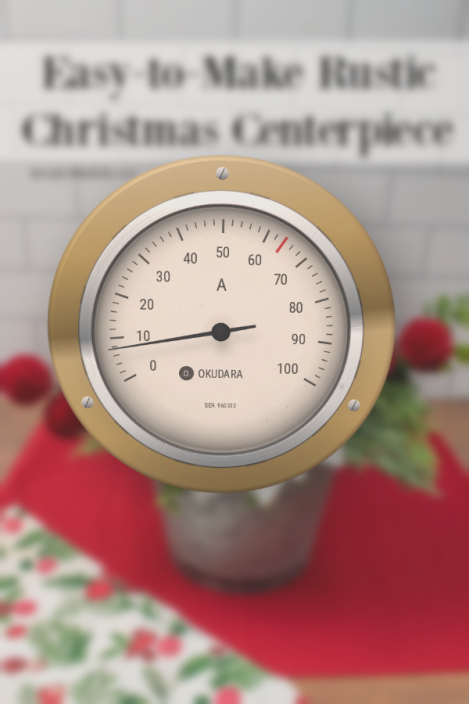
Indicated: 8A
